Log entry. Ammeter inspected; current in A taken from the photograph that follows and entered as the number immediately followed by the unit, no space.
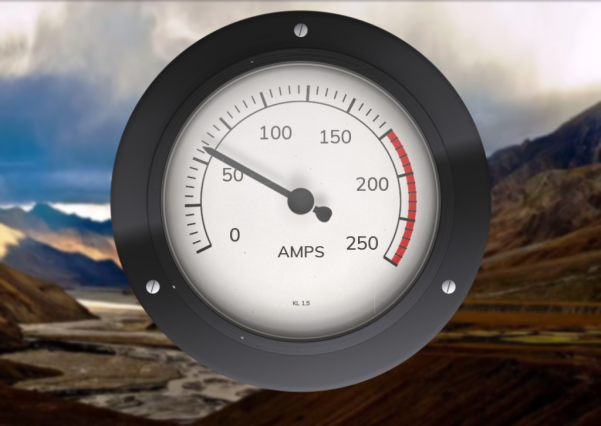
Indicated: 57.5A
